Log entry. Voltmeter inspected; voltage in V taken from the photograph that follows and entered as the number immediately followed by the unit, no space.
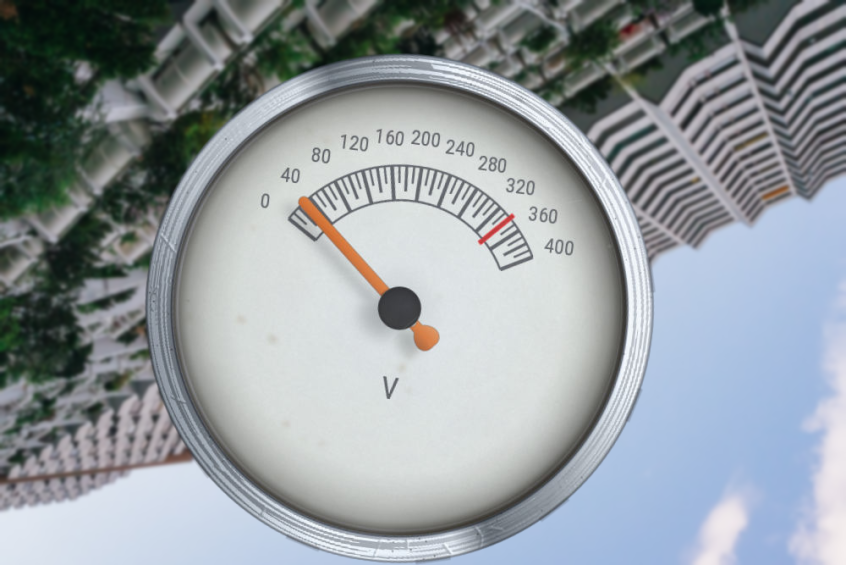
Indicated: 30V
